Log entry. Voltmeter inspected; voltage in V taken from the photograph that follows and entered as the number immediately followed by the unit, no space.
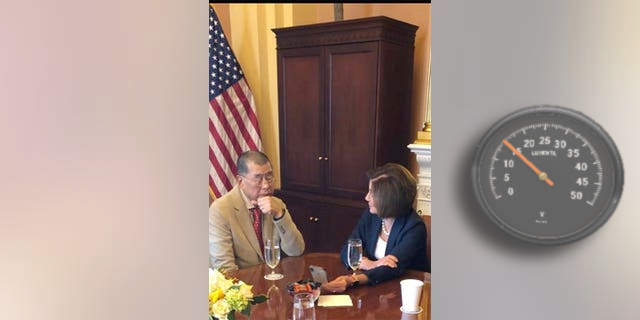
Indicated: 15V
